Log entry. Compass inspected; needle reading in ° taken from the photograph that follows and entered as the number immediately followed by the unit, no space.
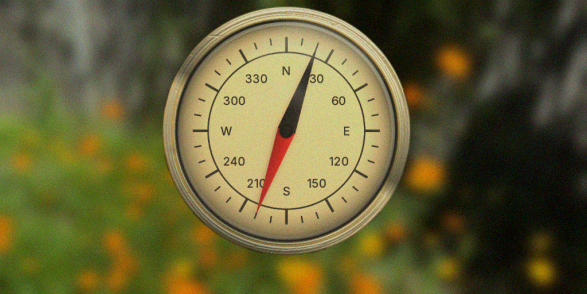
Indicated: 200°
